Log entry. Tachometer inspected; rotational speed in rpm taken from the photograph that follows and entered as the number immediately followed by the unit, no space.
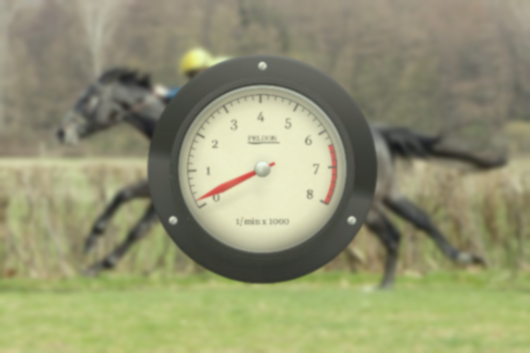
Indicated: 200rpm
